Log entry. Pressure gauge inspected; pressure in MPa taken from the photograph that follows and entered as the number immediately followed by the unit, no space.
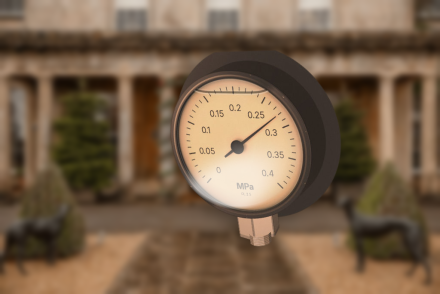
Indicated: 0.28MPa
